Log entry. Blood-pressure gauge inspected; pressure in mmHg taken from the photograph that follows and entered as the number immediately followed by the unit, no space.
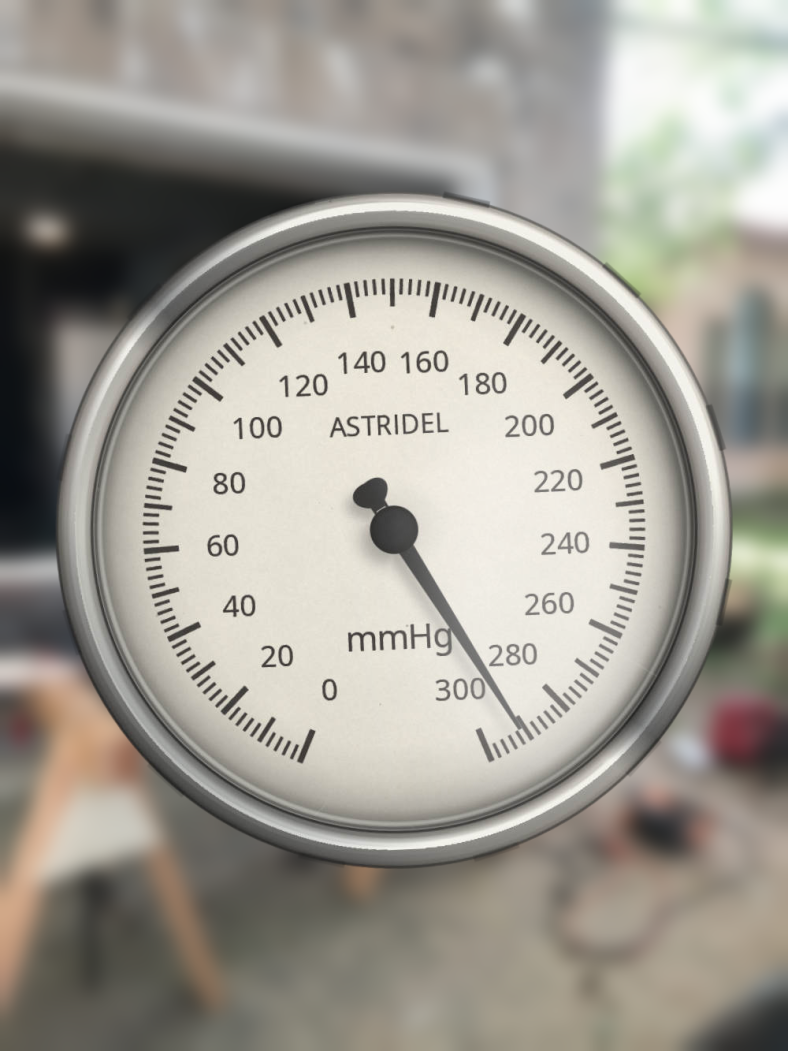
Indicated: 291mmHg
